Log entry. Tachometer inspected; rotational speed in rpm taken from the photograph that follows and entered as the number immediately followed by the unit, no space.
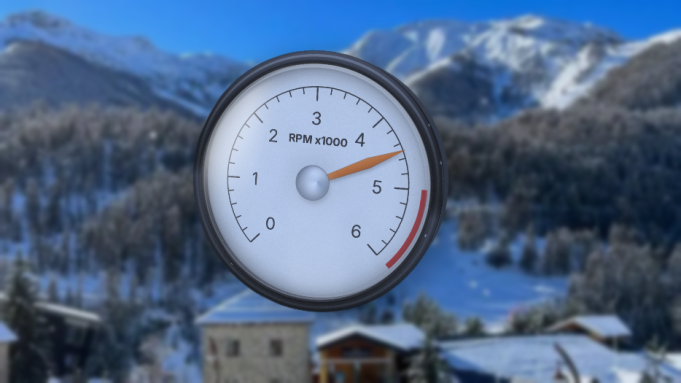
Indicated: 4500rpm
